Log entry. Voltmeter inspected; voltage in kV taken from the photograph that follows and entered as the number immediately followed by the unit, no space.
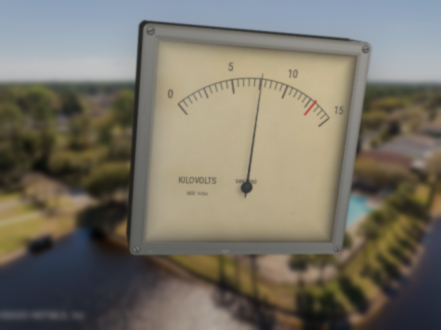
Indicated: 7.5kV
